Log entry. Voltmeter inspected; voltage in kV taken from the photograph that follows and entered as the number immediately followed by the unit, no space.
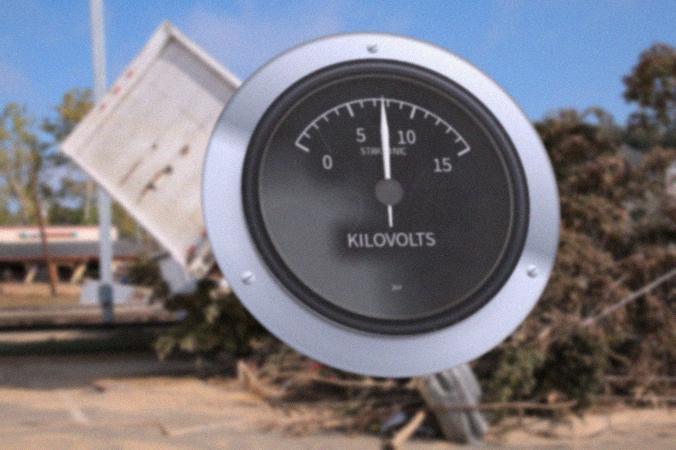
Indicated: 7.5kV
